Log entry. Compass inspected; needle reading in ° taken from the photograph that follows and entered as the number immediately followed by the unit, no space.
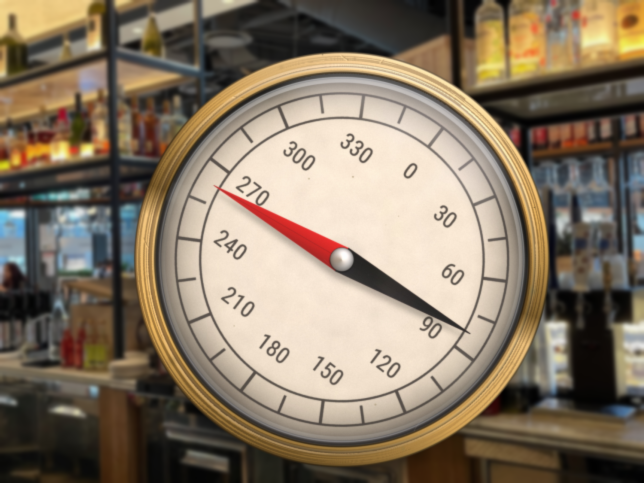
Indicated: 262.5°
